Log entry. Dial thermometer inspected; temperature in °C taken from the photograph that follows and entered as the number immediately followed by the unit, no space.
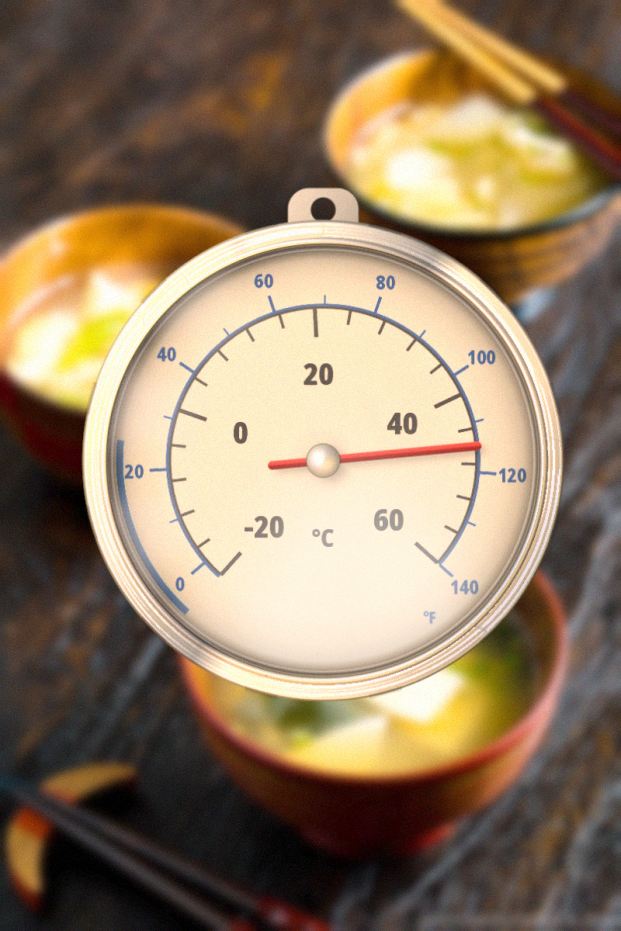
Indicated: 46°C
